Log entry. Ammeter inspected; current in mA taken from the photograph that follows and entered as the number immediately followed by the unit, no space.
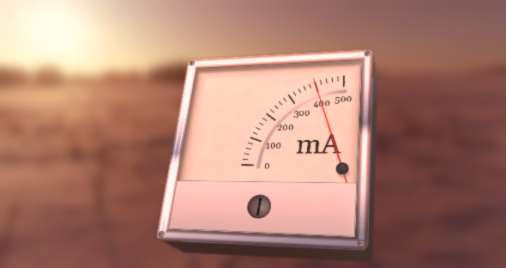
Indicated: 400mA
